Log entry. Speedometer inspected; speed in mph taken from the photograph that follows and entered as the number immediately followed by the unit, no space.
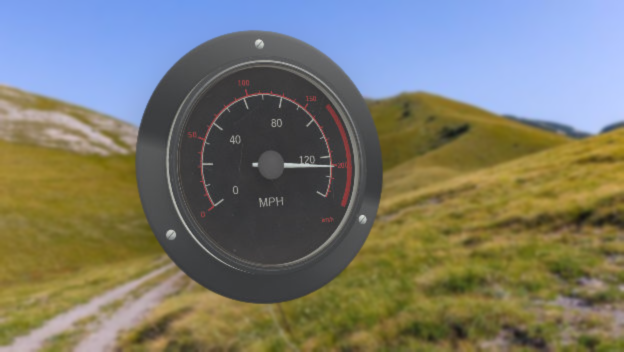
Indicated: 125mph
